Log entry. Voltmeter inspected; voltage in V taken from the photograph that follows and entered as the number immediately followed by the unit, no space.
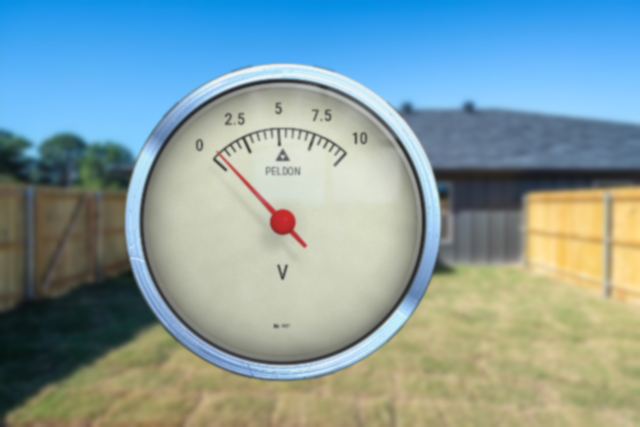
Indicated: 0.5V
